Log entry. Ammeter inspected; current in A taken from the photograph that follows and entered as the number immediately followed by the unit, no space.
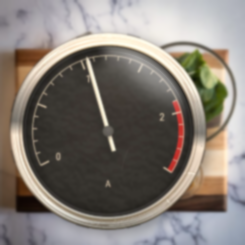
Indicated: 1.05A
